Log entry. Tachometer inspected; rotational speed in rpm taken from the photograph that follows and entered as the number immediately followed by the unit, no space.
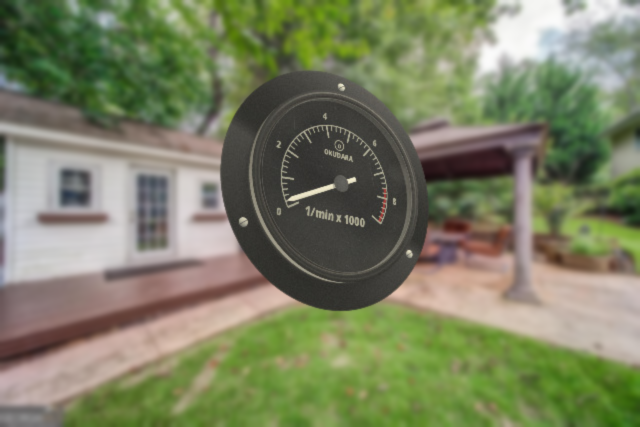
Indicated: 200rpm
